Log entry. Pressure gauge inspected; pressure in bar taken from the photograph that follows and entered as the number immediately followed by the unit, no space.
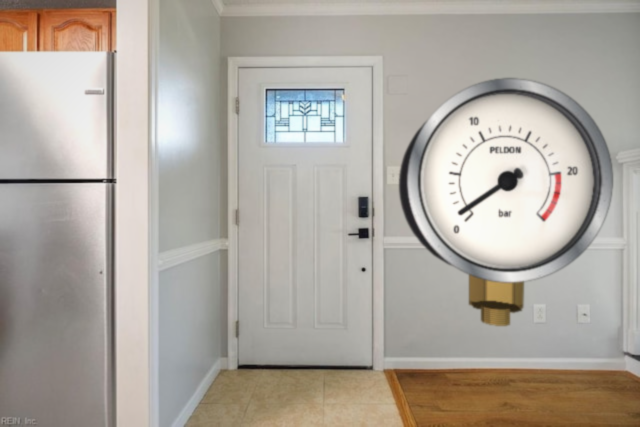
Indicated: 1bar
